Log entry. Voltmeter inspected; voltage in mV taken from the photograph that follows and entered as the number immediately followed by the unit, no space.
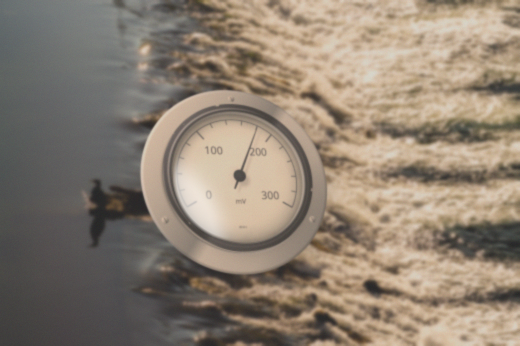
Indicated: 180mV
